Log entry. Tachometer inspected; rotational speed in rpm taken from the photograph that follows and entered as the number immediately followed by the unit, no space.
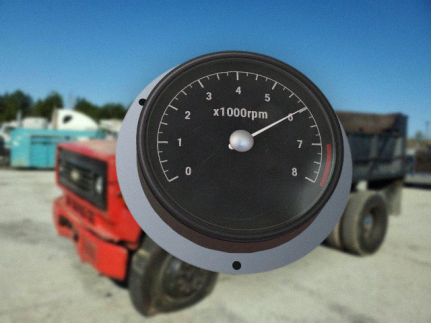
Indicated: 6000rpm
